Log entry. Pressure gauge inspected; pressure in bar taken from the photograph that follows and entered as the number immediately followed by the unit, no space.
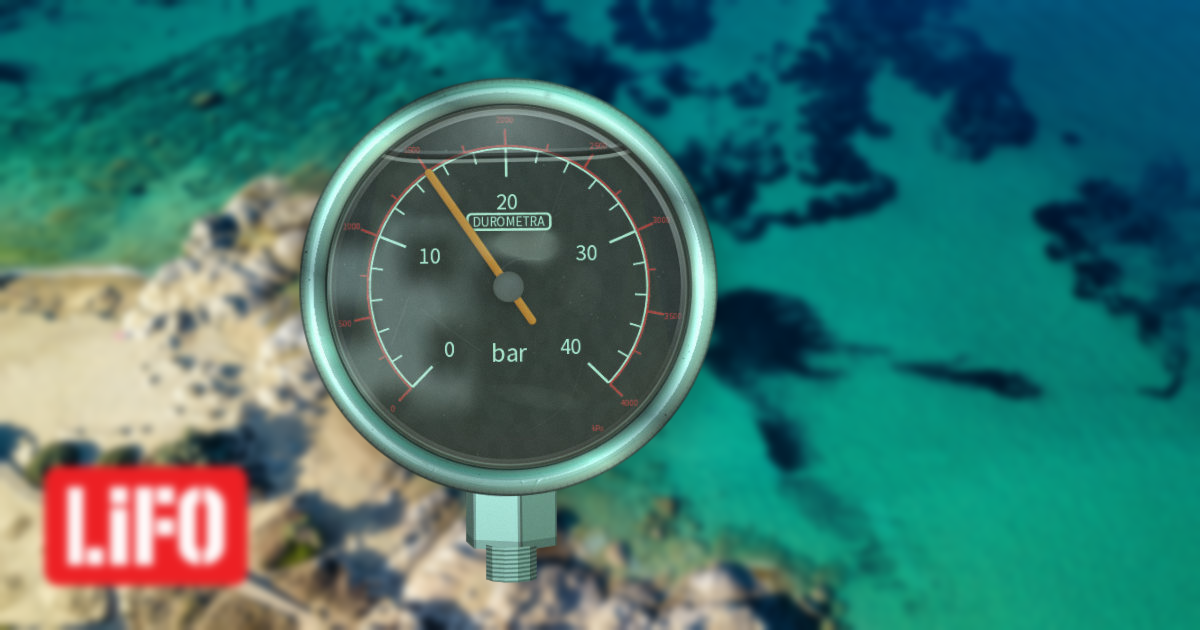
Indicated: 15bar
